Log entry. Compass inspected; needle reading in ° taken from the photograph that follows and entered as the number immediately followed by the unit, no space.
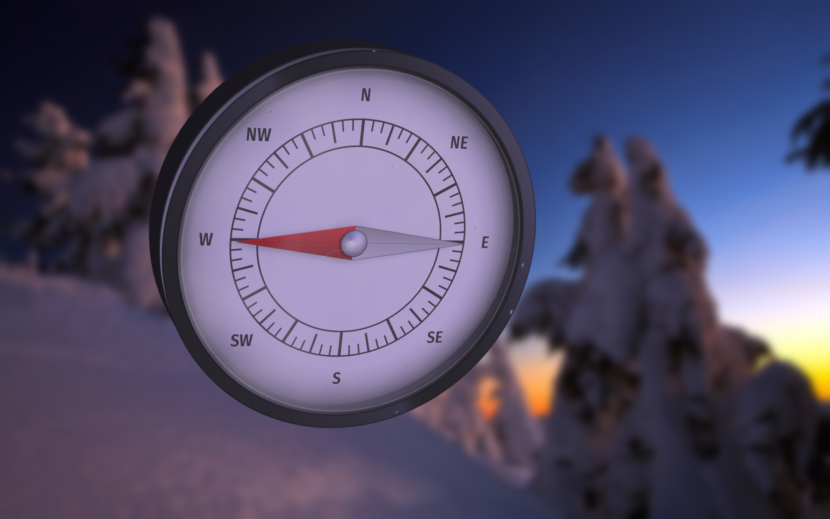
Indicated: 270°
